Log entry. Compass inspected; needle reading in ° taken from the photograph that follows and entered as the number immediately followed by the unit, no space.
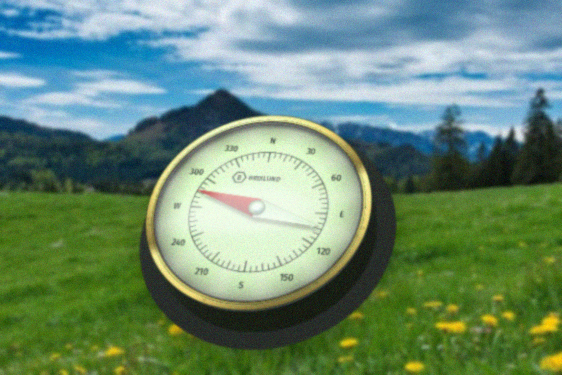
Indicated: 285°
